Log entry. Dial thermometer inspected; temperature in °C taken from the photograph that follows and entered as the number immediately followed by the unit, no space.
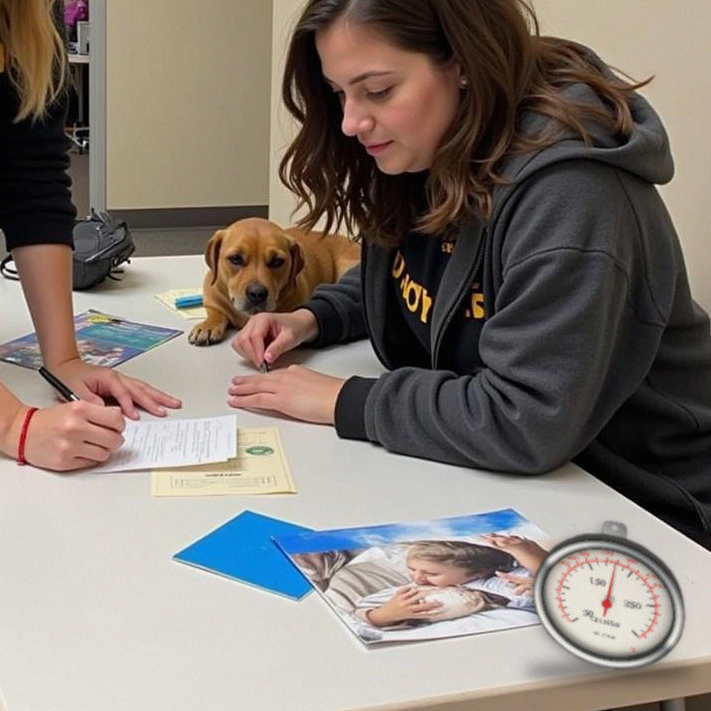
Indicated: 180°C
